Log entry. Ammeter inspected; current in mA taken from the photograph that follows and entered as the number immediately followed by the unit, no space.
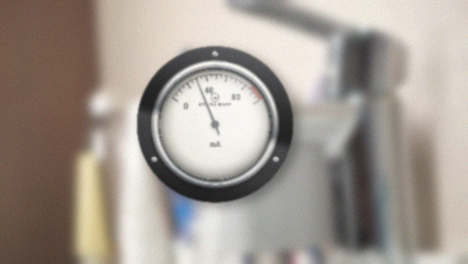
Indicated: 30mA
